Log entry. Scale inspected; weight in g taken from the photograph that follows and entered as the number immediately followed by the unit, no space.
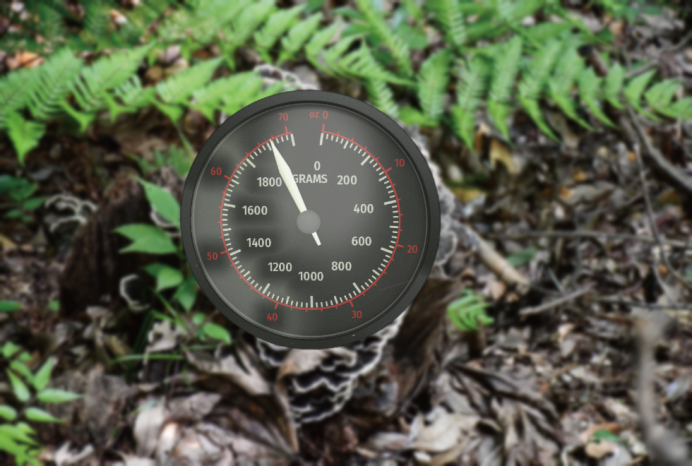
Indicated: 1920g
